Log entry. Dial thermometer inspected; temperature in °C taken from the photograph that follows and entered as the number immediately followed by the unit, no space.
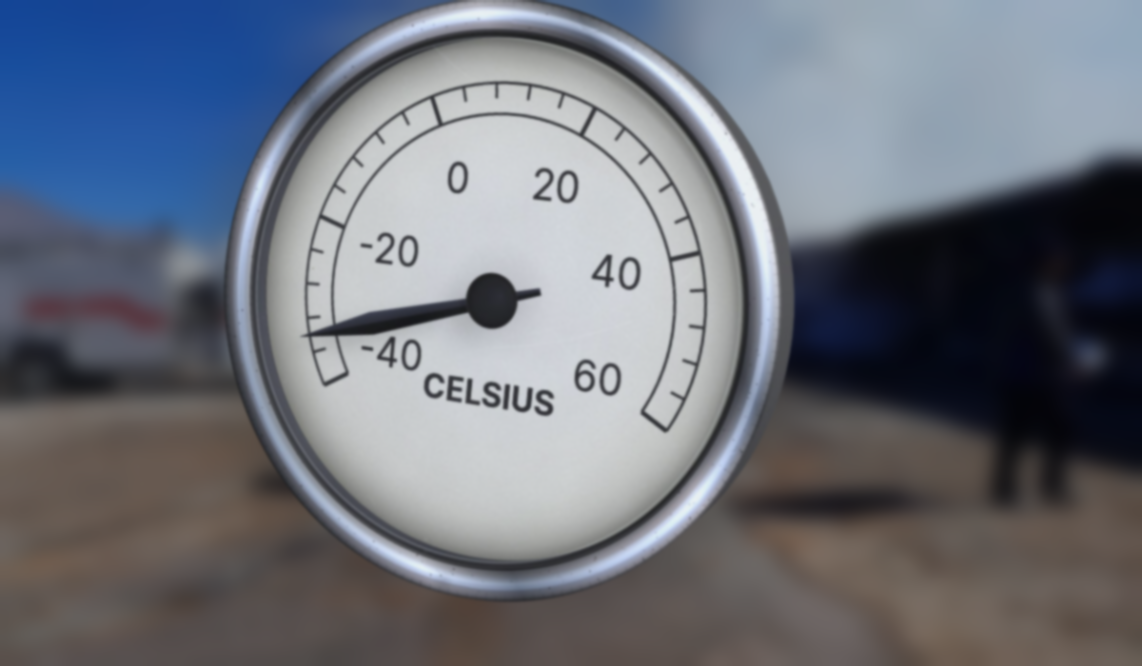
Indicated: -34°C
